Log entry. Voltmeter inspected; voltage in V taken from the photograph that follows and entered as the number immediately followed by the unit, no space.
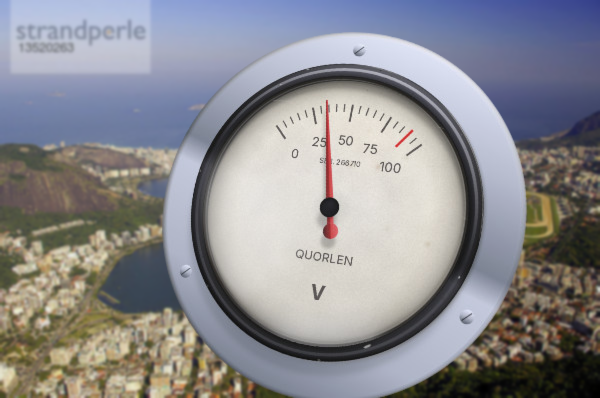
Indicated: 35V
